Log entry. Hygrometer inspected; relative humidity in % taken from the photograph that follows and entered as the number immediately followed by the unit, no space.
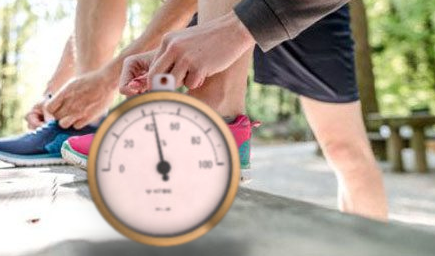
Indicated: 45%
